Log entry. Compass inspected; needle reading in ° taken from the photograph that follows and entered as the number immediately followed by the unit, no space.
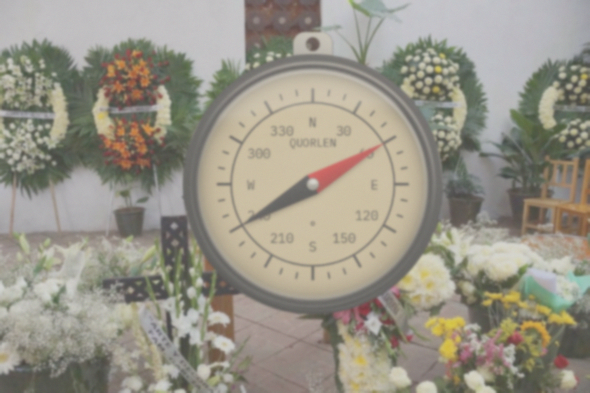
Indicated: 60°
